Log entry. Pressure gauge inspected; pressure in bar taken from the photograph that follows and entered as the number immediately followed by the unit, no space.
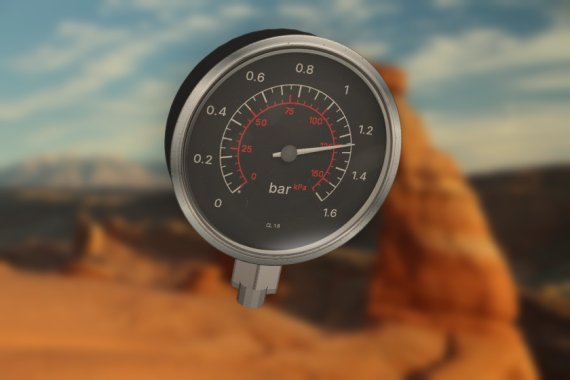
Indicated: 1.25bar
